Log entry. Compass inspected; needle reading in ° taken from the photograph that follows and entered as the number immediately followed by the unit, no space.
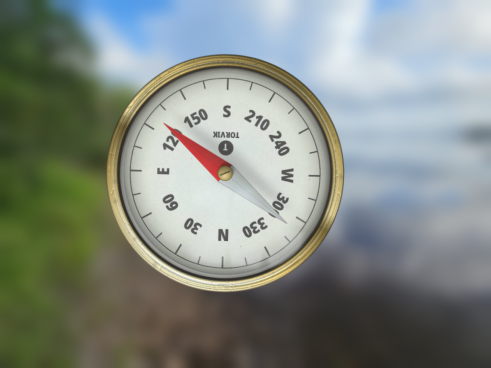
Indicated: 127.5°
